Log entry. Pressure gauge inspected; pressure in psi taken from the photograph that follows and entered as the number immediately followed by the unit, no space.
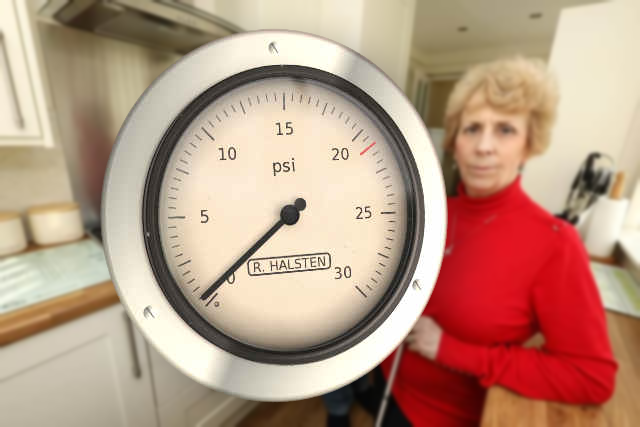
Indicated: 0.5psi
